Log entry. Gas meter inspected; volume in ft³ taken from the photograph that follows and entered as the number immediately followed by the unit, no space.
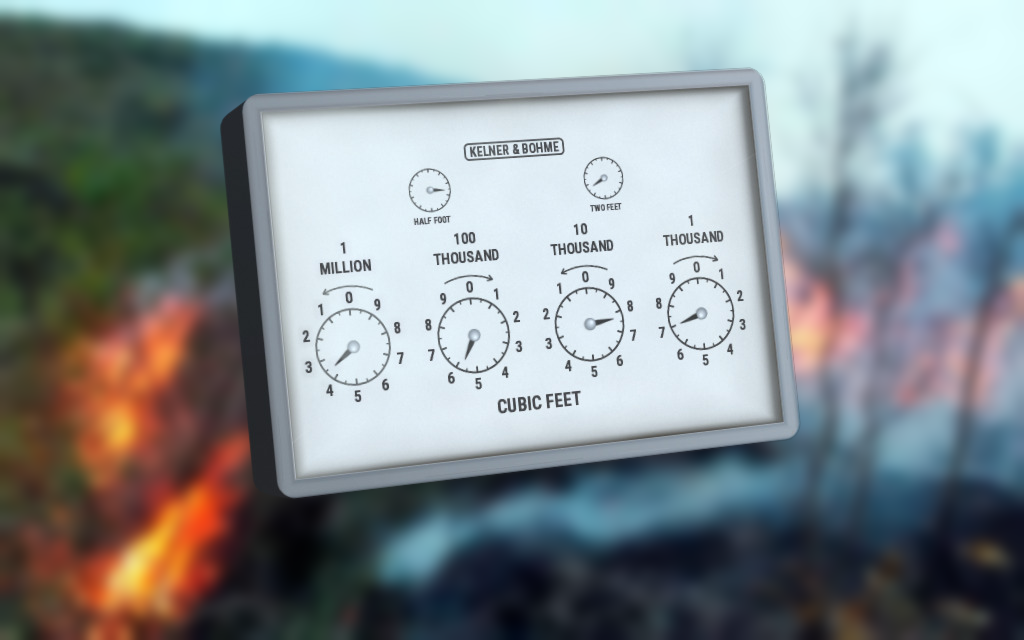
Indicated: 357700ft³
